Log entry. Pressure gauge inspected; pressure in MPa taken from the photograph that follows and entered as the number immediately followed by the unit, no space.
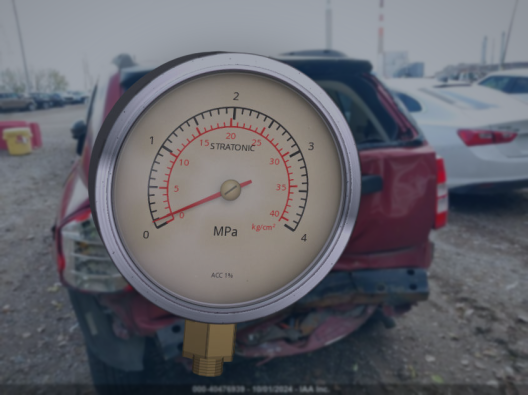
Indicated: 0.1MPa
